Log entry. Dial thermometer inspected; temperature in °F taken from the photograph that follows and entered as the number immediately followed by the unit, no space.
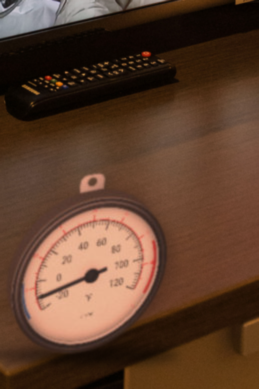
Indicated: -10°F
